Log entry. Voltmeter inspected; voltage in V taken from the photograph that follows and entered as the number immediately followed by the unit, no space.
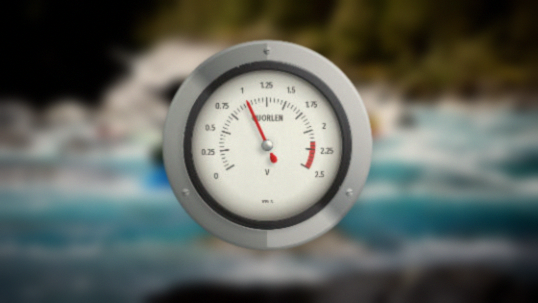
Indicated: 1V
